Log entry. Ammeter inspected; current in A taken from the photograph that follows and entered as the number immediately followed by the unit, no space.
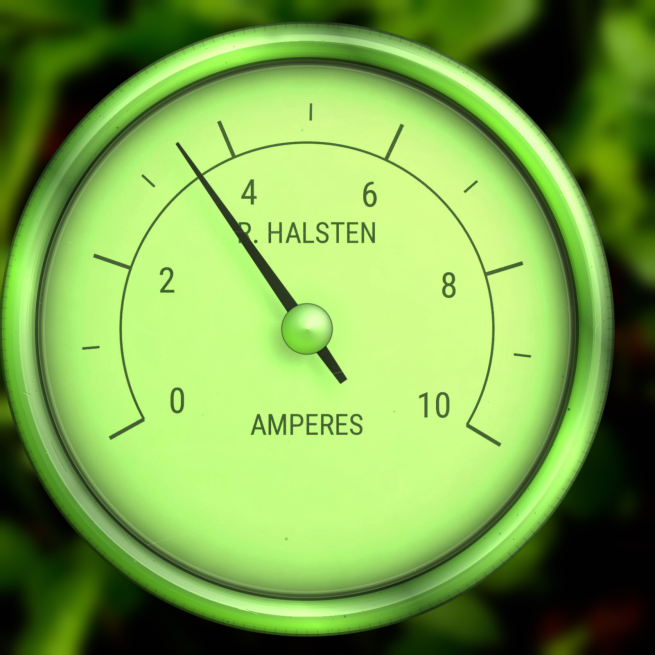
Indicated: 3.5A
